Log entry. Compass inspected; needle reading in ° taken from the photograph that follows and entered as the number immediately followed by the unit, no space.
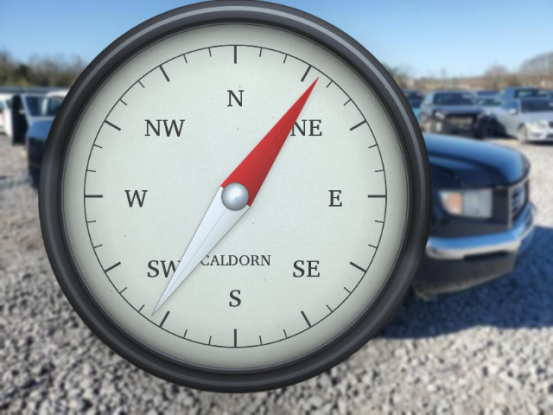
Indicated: 35°
